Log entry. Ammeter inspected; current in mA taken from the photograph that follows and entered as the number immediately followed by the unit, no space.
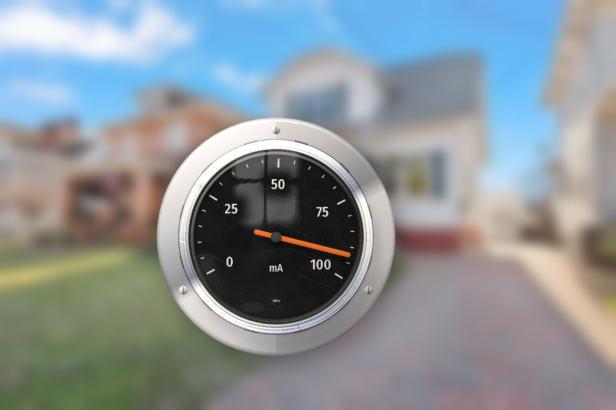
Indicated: 92.5mA
